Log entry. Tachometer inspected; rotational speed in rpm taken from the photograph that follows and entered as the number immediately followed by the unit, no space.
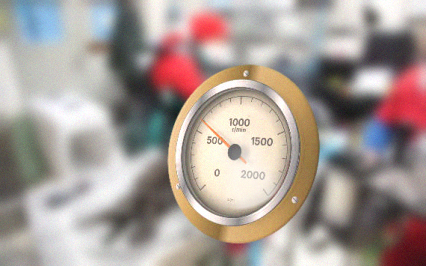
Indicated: 600rpm
